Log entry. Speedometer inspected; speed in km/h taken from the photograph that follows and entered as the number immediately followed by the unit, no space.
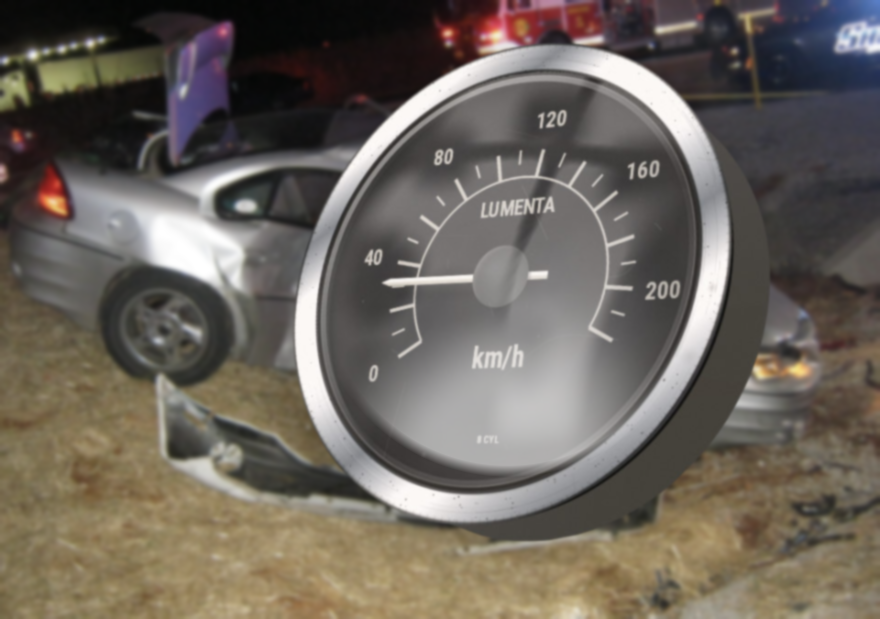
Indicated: 30km/h
